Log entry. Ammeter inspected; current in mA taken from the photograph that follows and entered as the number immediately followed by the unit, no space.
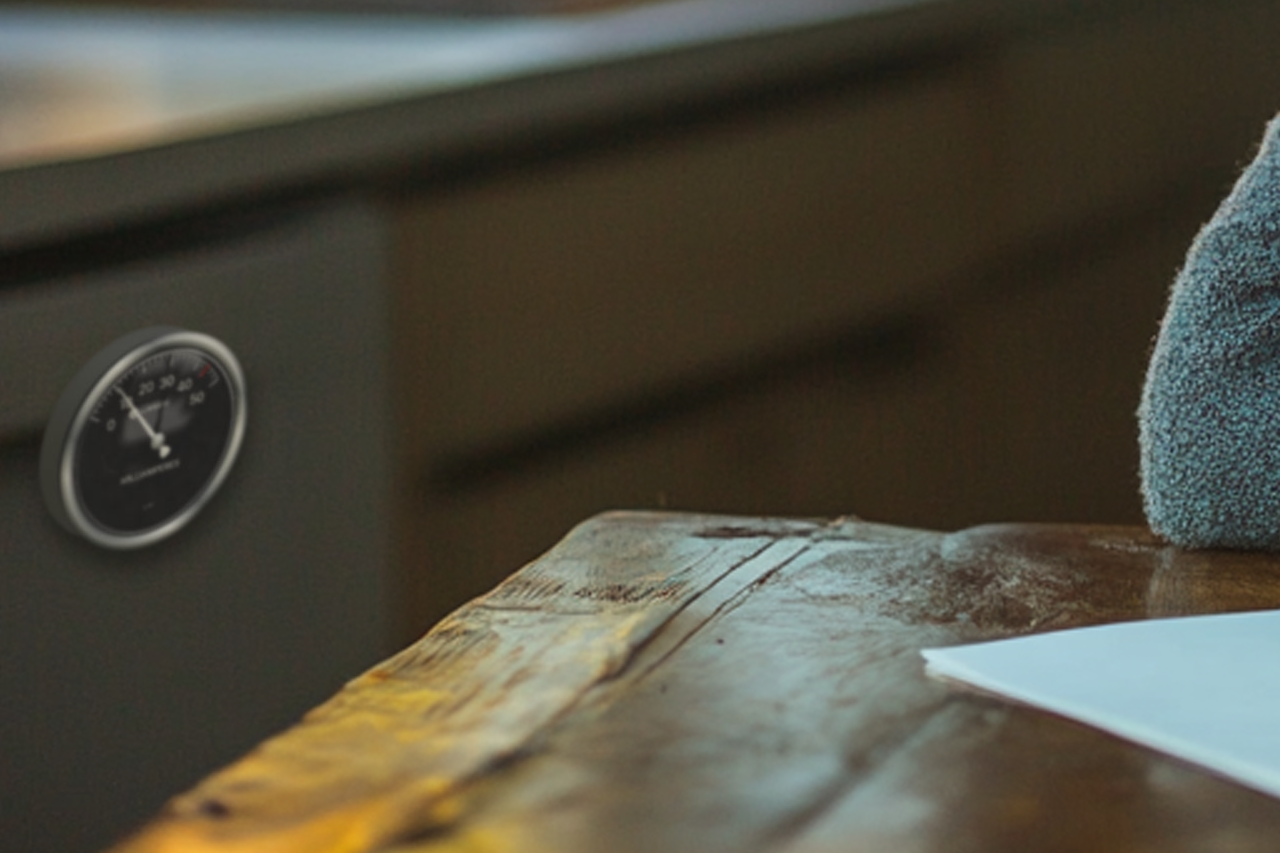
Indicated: 10mA
